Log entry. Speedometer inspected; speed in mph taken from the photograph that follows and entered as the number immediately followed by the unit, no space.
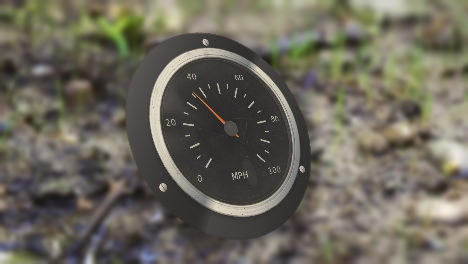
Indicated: 35mph
